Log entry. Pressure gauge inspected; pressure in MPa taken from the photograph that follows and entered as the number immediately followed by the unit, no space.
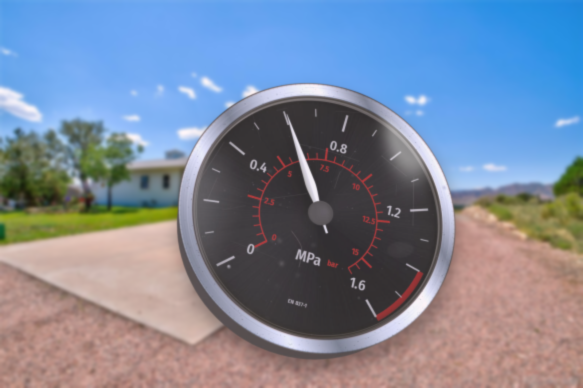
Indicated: 0.6MPa
